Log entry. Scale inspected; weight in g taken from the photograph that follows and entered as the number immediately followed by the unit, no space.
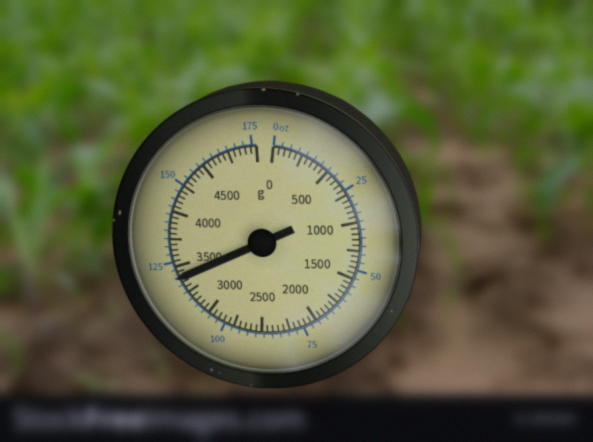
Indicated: 3400g
